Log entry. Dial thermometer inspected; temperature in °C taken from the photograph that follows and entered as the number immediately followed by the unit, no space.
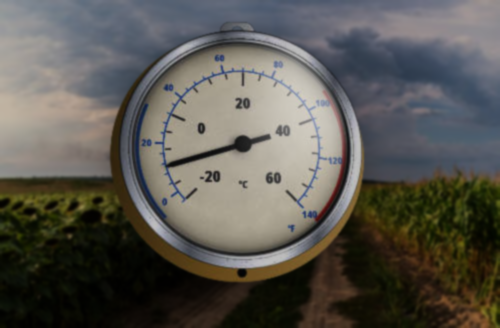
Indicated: -12°C
